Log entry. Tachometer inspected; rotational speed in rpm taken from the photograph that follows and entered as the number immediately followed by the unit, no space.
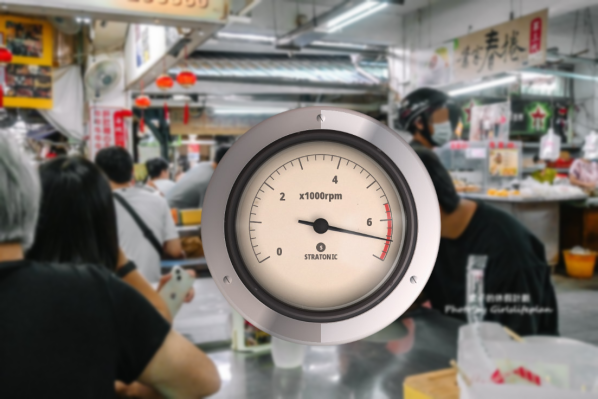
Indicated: 6500rpm
